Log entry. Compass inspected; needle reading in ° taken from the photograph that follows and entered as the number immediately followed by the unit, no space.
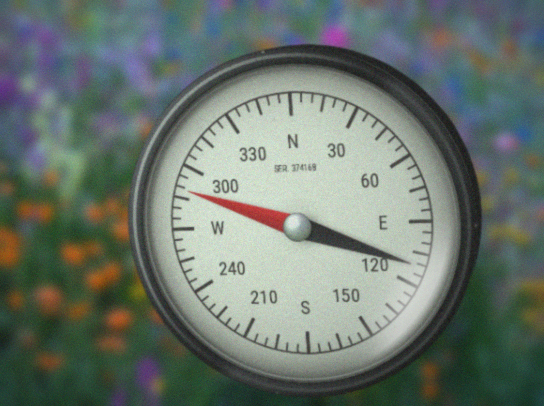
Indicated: 290°
